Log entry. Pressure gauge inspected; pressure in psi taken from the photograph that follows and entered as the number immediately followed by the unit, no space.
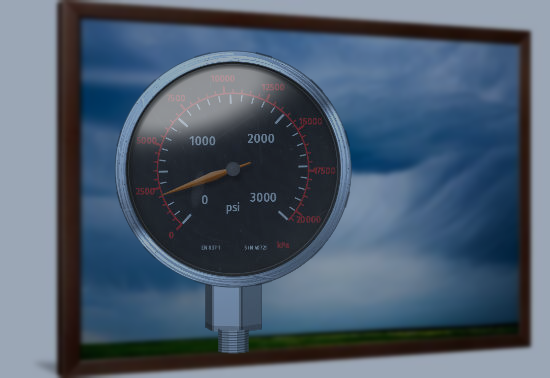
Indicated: 300psi
